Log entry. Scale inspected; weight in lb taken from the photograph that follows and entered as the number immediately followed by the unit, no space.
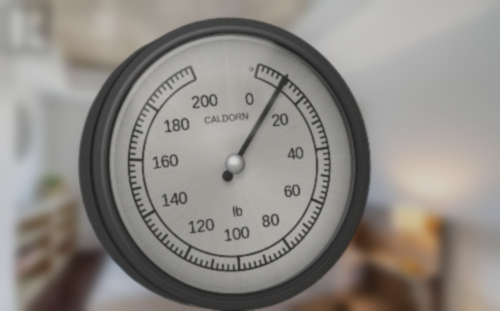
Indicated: 10lb
